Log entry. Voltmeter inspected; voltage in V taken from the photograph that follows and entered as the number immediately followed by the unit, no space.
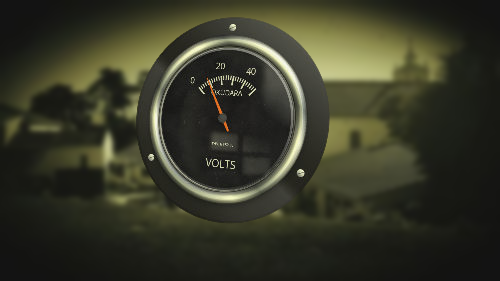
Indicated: 10V
